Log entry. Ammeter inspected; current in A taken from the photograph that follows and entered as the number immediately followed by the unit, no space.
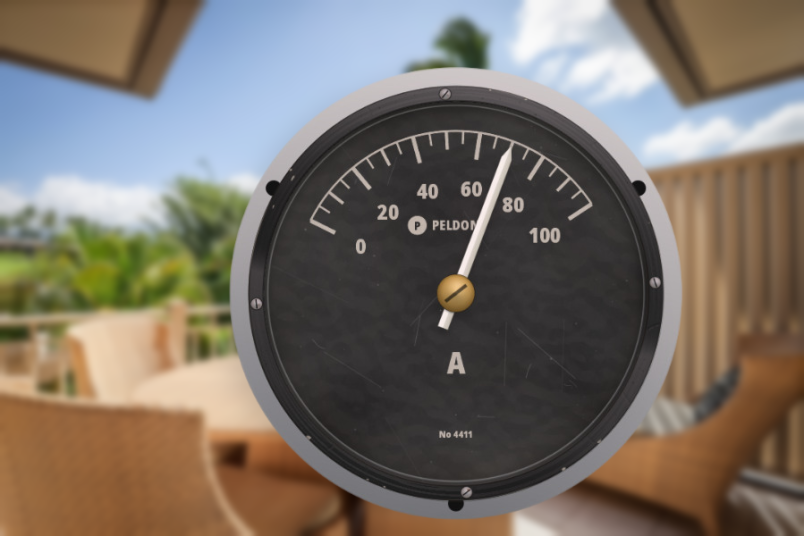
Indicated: 70A
